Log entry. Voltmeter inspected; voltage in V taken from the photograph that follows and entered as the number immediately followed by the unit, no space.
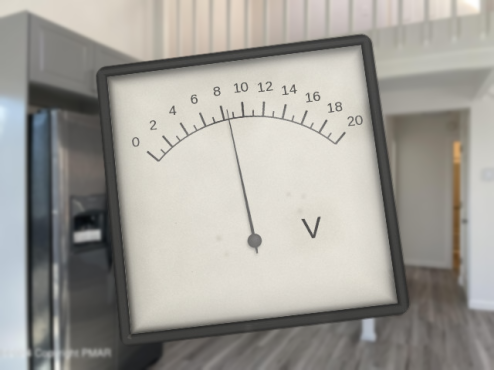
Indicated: 8.5V
